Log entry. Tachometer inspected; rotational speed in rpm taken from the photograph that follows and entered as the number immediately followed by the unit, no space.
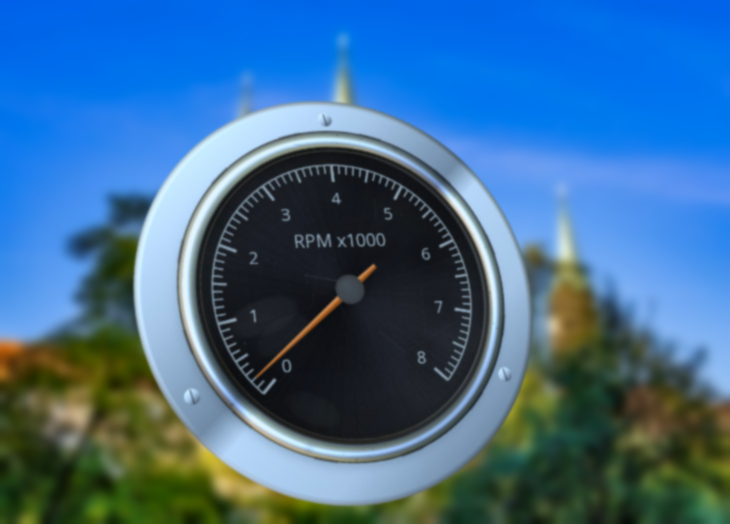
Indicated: 200rpm
